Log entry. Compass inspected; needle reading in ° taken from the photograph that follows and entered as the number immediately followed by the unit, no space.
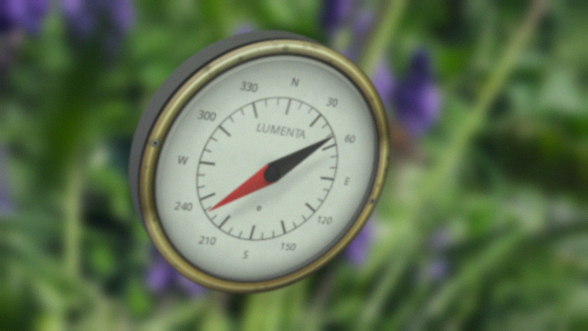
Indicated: 230°
